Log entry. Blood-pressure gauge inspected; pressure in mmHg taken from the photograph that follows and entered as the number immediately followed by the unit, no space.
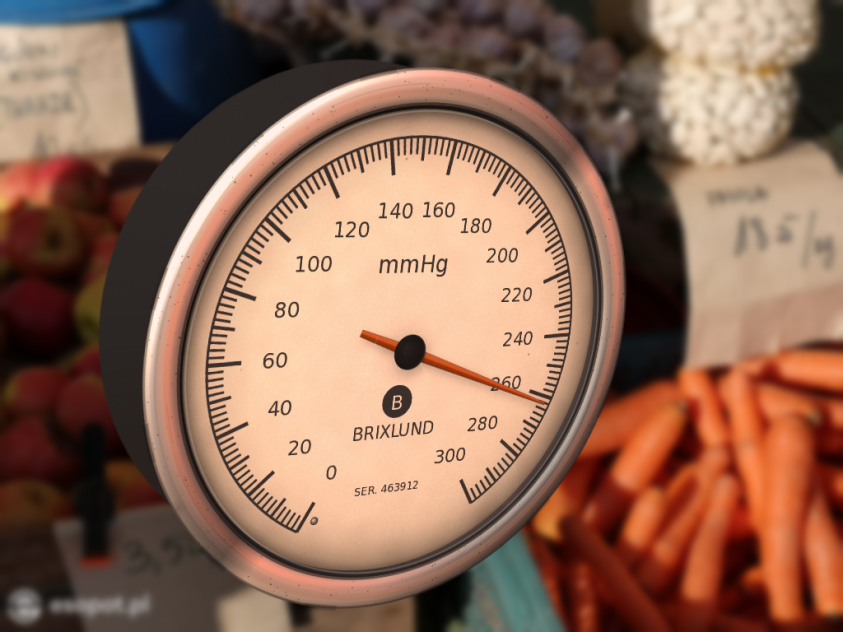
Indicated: 262mmHg
